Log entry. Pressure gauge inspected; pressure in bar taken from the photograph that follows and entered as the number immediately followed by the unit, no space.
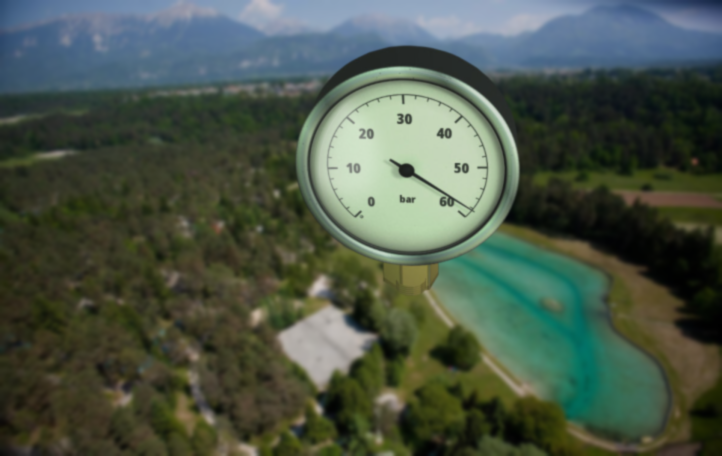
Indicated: 58bar
